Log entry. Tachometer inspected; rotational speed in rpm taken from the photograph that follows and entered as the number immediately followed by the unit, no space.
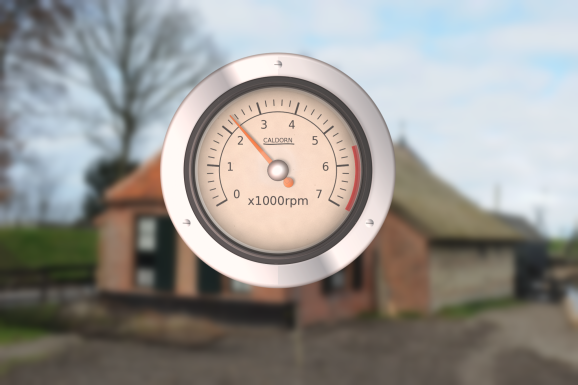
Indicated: 2300rpm
